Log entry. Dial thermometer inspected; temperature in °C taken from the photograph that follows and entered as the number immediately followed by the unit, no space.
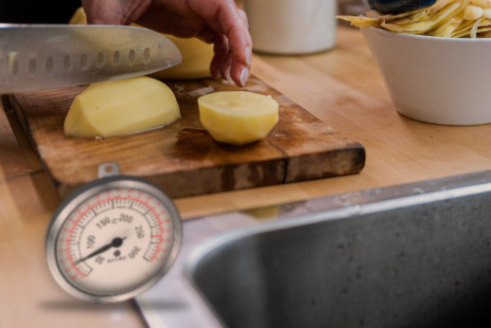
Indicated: 75°C
